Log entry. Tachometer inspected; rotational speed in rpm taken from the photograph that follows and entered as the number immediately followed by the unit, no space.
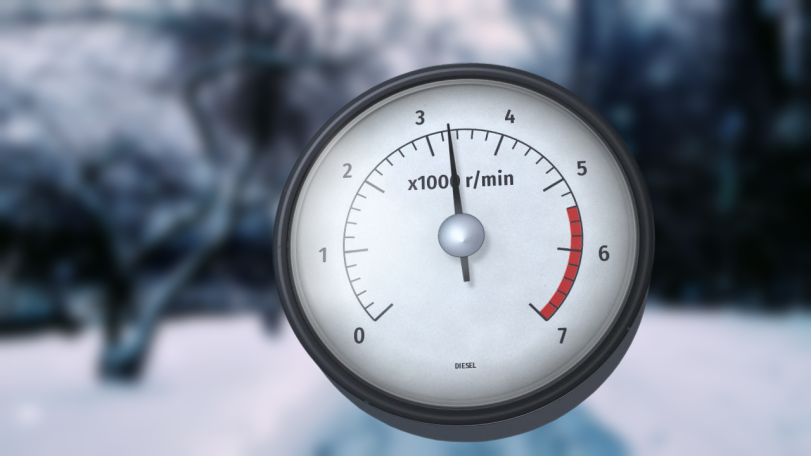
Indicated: 3300rpm
